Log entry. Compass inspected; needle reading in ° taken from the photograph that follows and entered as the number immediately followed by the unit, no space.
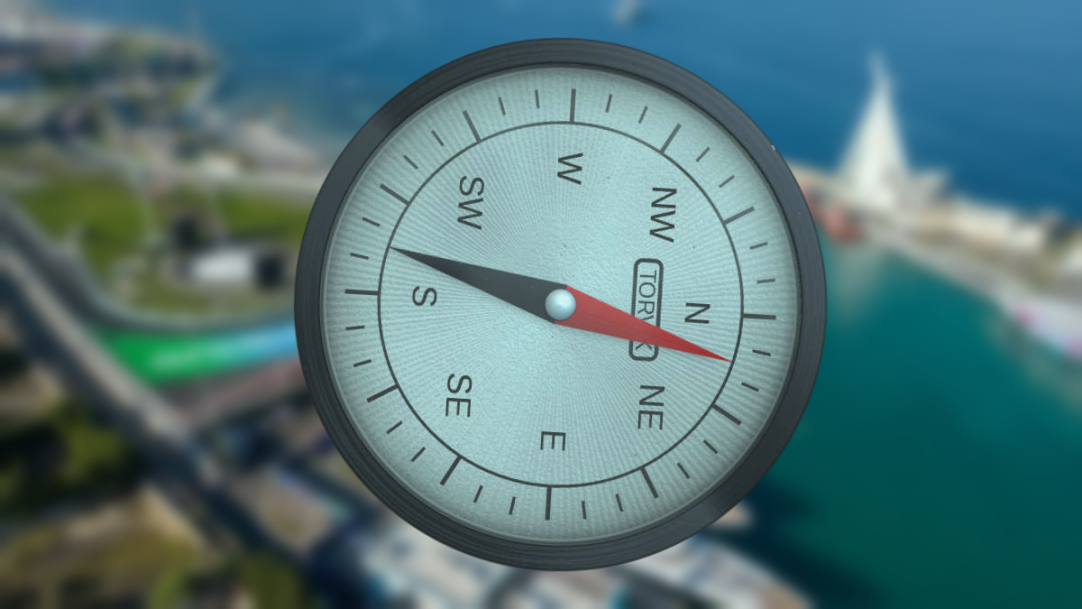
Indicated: 15°
